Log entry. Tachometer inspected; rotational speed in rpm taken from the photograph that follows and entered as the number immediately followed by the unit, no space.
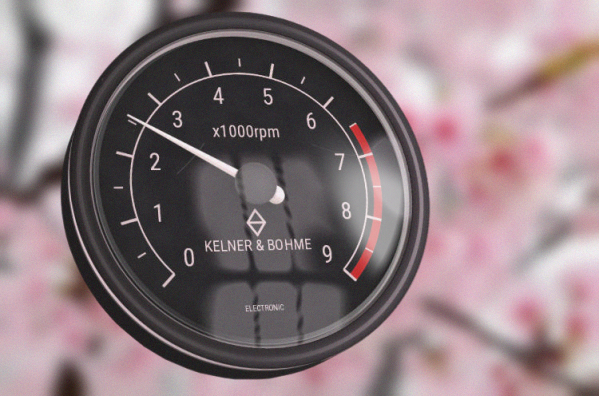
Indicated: 2500rpm
